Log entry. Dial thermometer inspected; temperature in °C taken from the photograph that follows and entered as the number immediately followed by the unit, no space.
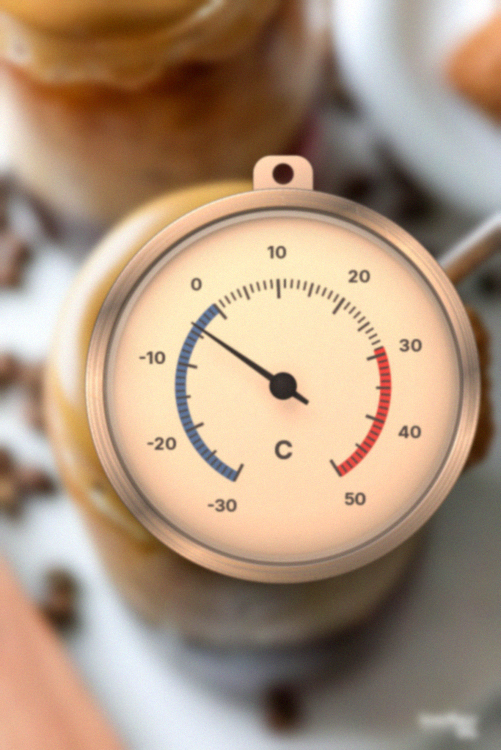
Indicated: -4°C
